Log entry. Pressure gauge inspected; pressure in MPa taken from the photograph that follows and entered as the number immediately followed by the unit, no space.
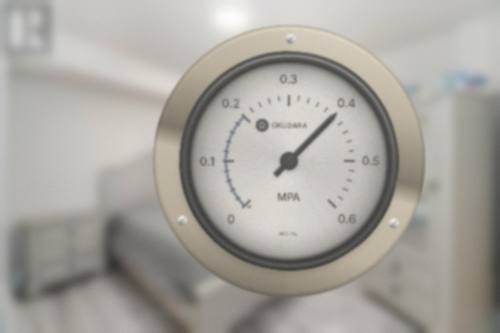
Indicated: 0.4MPa
